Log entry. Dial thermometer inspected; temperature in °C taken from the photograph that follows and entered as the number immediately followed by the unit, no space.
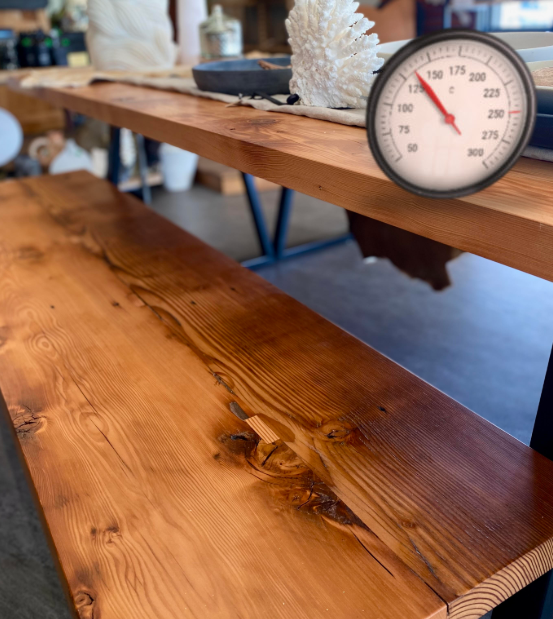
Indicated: 135°C
